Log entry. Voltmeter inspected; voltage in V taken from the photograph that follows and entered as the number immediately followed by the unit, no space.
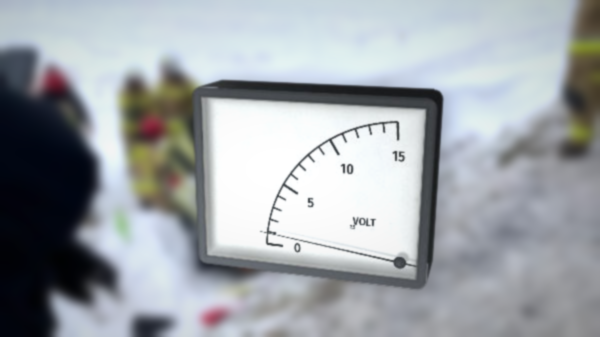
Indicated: 1V
